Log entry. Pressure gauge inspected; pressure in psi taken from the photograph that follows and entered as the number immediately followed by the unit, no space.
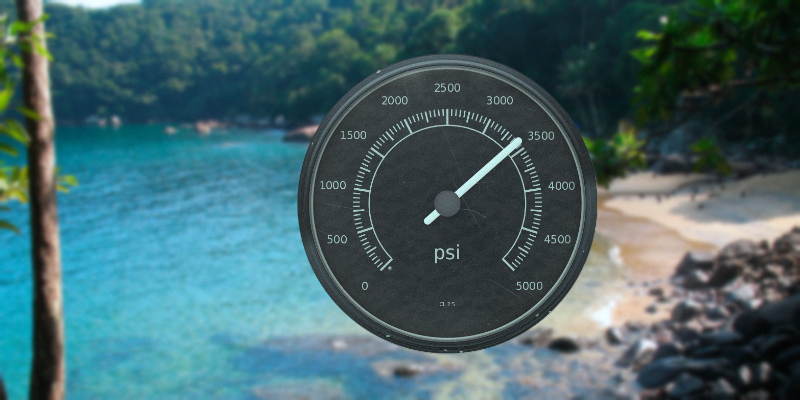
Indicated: 3400psi
